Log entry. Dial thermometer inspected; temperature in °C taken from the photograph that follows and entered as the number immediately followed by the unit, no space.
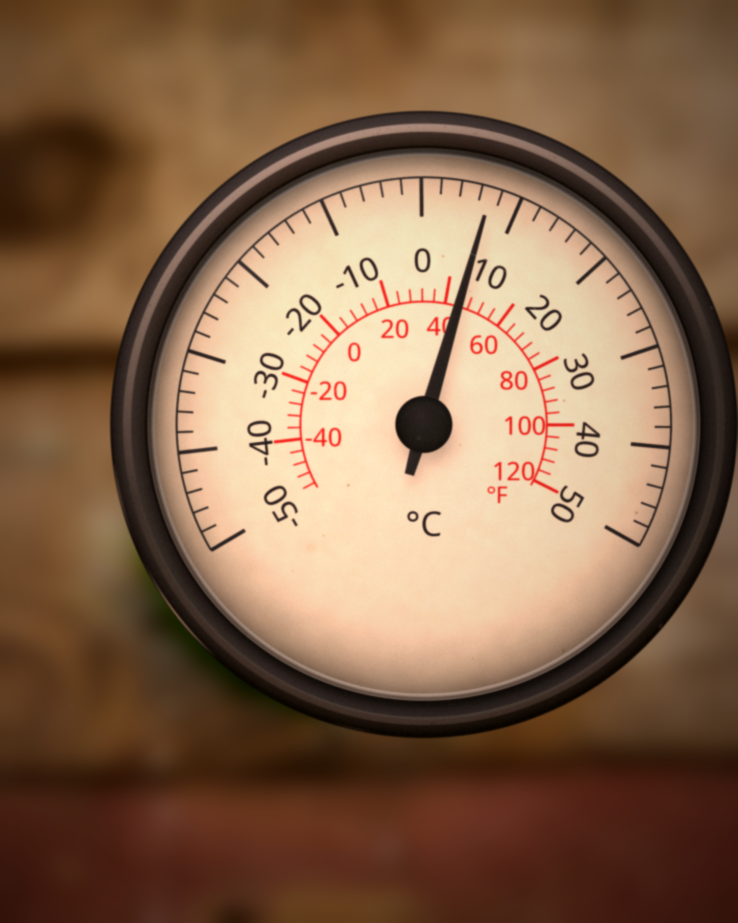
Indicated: 7°C
